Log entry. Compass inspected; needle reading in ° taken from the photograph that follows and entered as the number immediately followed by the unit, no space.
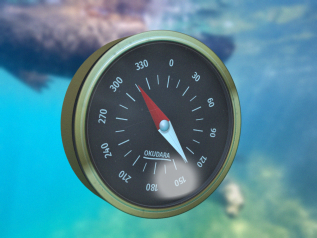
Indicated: 315°
